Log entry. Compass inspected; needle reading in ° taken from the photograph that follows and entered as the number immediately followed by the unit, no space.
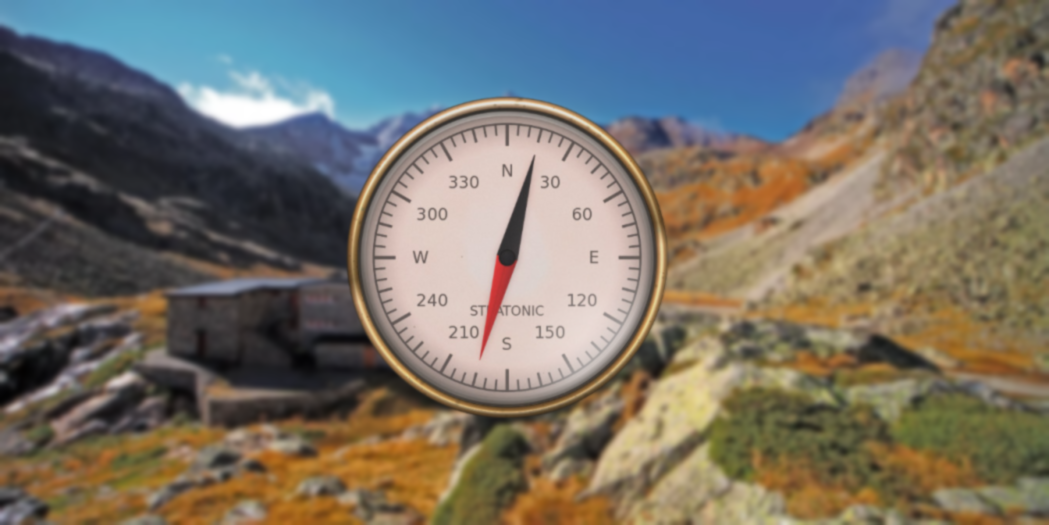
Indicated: 195°
